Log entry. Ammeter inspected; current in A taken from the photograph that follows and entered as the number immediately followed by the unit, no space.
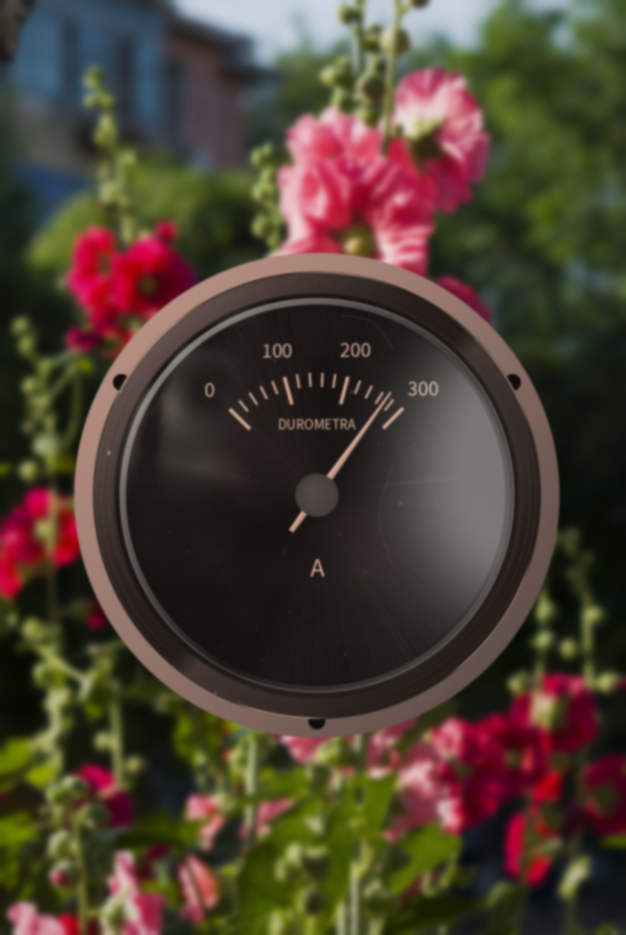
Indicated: 270A
